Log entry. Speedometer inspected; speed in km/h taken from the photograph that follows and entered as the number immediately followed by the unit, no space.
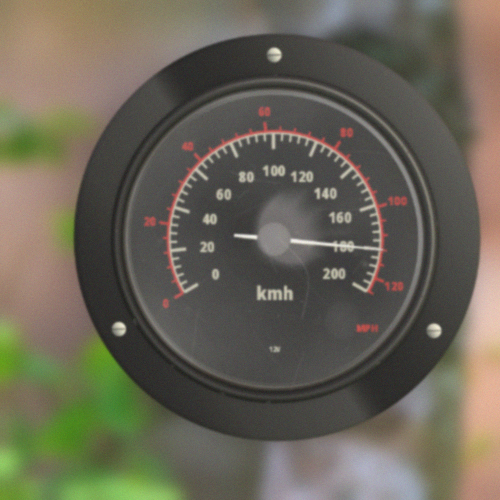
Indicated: 180km/h
